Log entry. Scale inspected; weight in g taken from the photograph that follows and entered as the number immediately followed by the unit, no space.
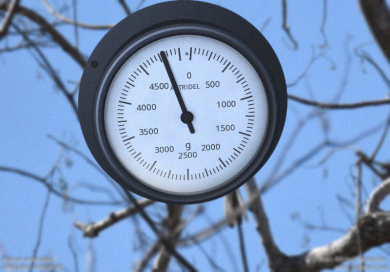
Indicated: 4800g
